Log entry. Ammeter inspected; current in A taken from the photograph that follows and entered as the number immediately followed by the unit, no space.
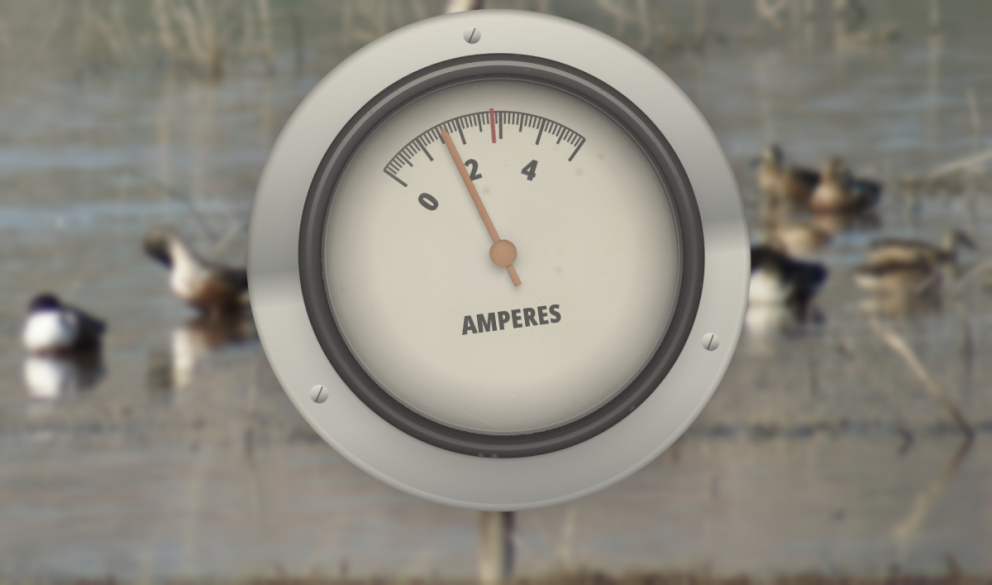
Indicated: 1.6A
